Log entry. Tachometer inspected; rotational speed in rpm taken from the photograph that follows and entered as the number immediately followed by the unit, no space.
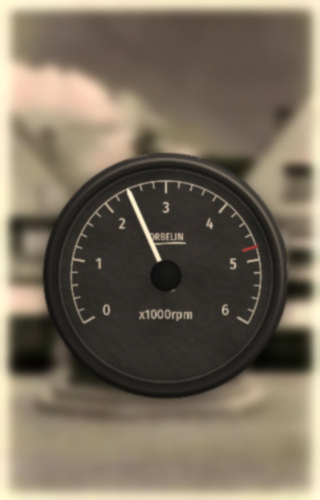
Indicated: 2400rpm
